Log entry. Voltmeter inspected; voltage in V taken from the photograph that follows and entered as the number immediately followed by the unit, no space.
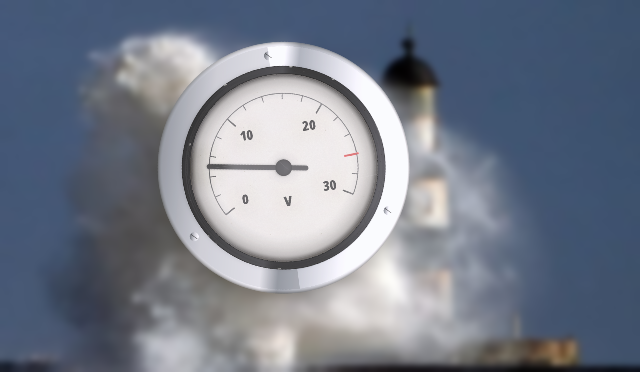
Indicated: 5V
